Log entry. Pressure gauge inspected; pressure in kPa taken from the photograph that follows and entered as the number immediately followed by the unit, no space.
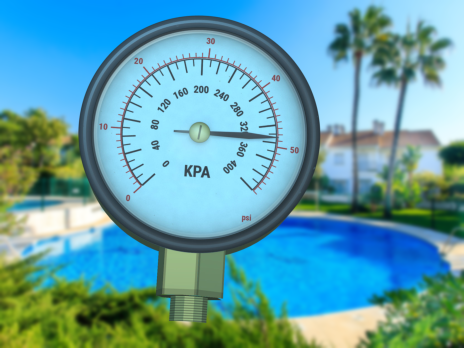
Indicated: 335kPa
